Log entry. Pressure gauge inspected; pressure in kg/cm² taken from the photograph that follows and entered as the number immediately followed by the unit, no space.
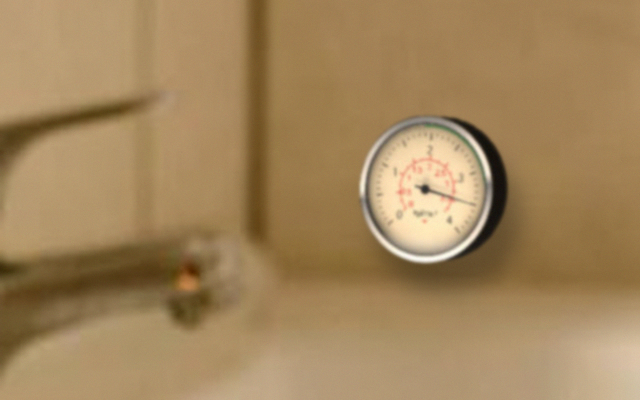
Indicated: 3.5kg/cm²
